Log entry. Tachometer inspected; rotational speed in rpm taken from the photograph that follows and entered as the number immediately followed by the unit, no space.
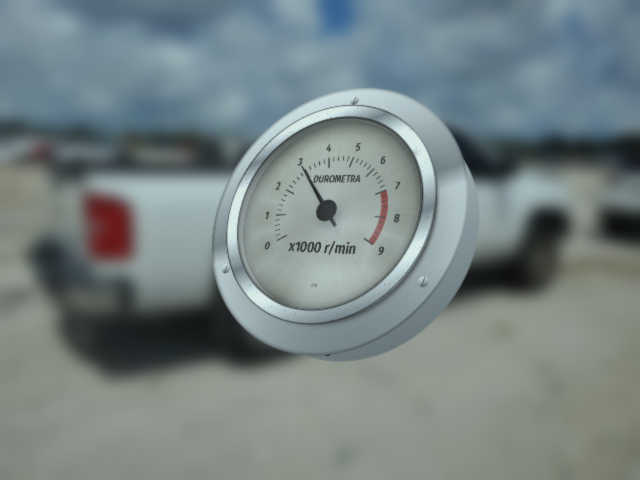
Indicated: 3000rpm
